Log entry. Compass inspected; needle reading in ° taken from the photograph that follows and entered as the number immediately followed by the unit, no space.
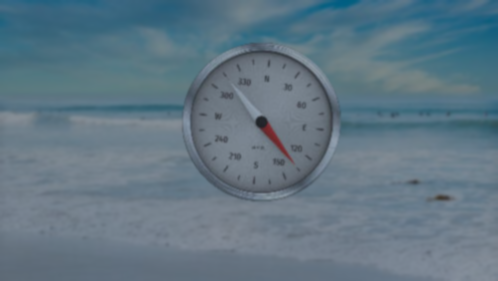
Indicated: 135°
